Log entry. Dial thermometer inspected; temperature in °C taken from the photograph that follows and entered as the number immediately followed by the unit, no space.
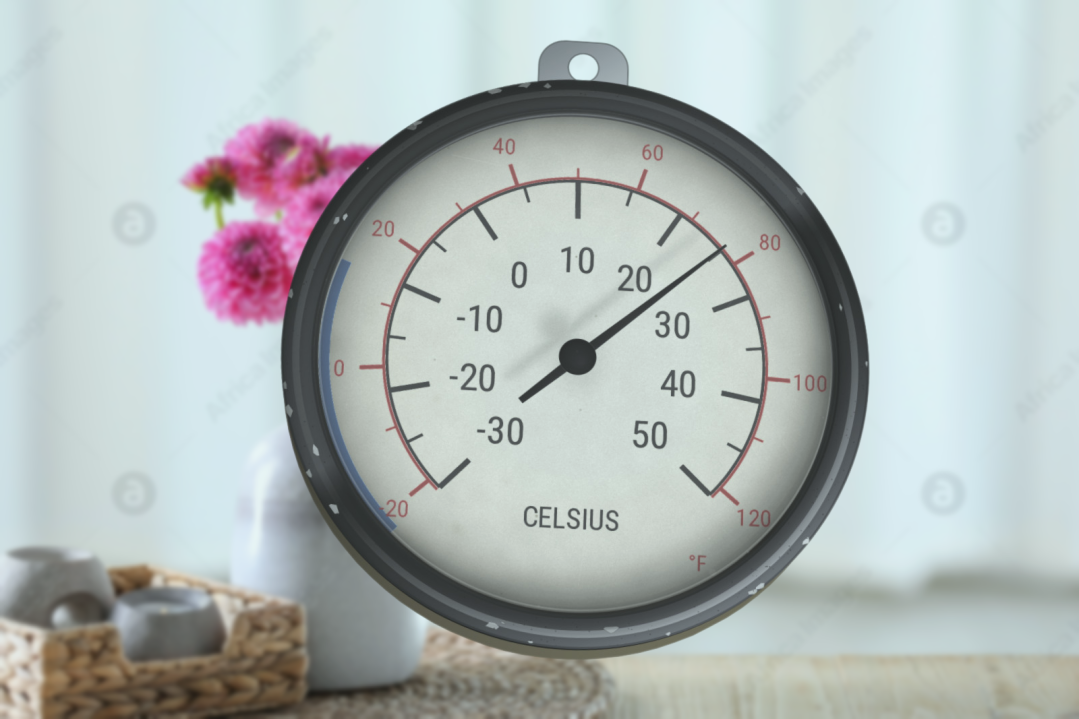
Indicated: 25°C
